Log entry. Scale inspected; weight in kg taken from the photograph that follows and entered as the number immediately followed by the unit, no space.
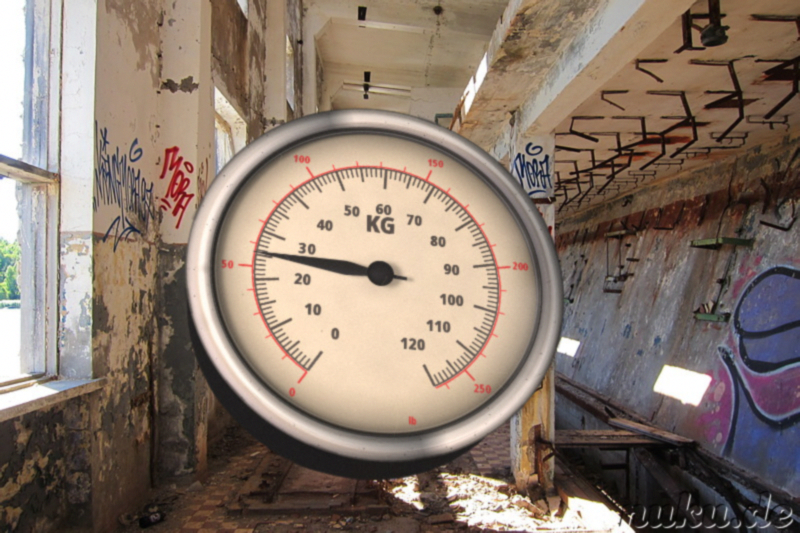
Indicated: 25kg
